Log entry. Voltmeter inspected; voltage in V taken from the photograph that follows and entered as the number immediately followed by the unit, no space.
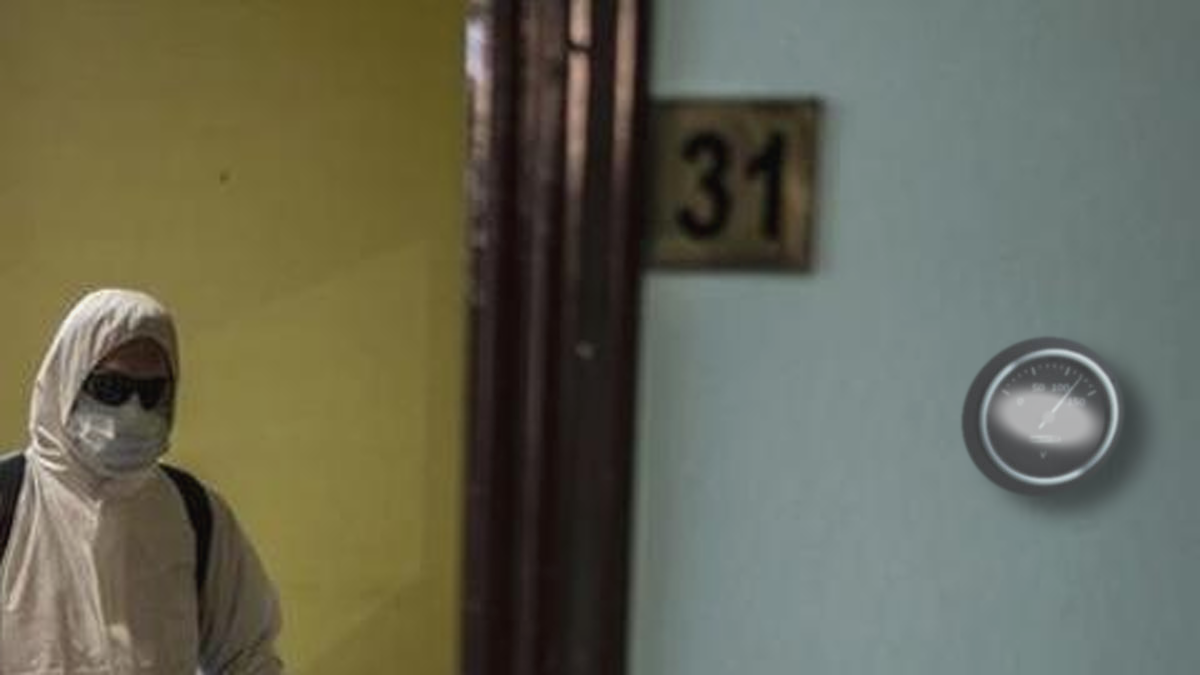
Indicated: 120V
